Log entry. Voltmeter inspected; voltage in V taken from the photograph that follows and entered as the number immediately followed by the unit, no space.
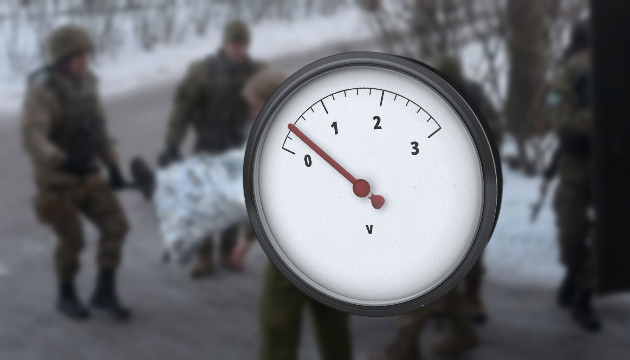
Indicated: 0.4V
